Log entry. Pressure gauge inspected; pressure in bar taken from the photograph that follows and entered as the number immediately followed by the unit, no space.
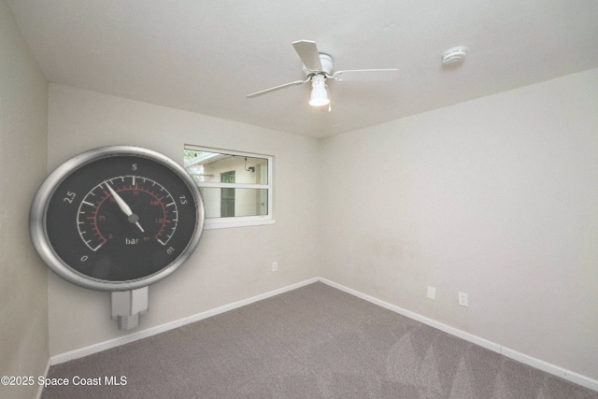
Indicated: 3.75bar
